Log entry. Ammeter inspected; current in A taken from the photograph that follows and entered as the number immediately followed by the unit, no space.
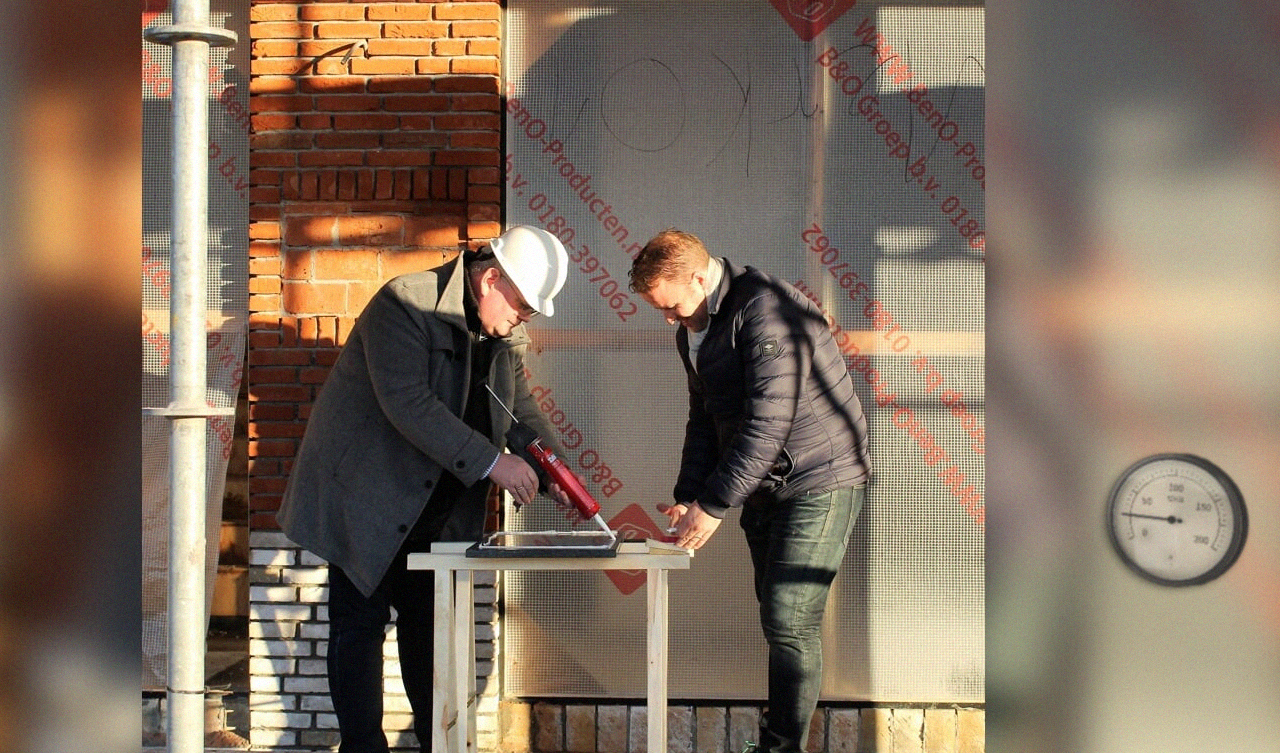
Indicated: 25A
